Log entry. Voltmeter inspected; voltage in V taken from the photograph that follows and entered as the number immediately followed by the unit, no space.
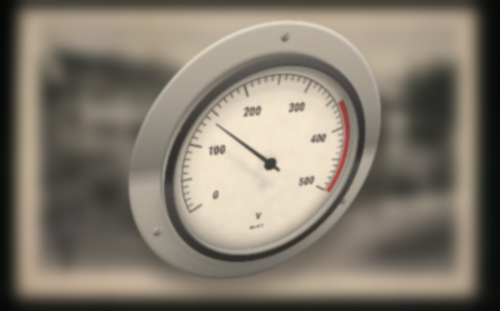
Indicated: 140V
